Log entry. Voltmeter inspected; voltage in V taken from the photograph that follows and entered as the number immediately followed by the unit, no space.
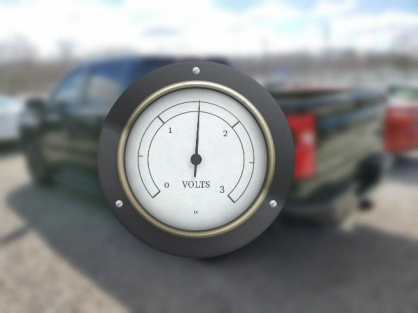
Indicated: 1.5V
